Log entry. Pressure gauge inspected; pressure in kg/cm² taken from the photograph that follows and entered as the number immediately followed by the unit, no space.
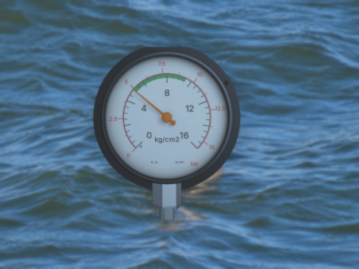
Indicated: 5kg/cm²
